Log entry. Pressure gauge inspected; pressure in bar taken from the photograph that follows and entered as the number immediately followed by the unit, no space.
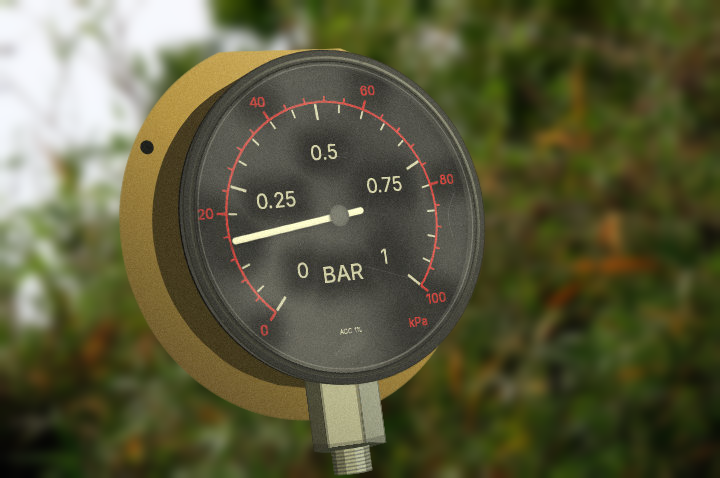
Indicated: 0.15bar
